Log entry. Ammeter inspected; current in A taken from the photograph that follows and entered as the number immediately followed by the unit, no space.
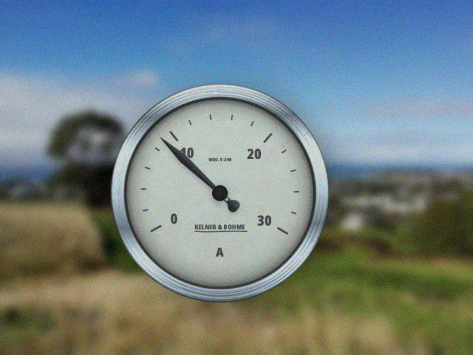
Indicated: 9A
